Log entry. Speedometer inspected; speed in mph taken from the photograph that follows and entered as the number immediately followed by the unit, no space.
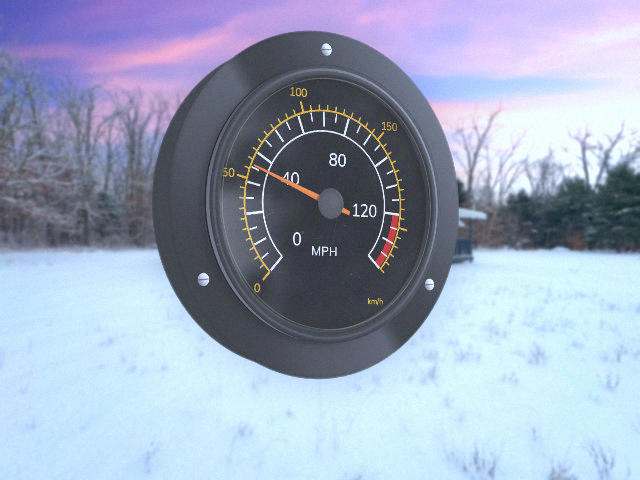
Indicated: 35mph
